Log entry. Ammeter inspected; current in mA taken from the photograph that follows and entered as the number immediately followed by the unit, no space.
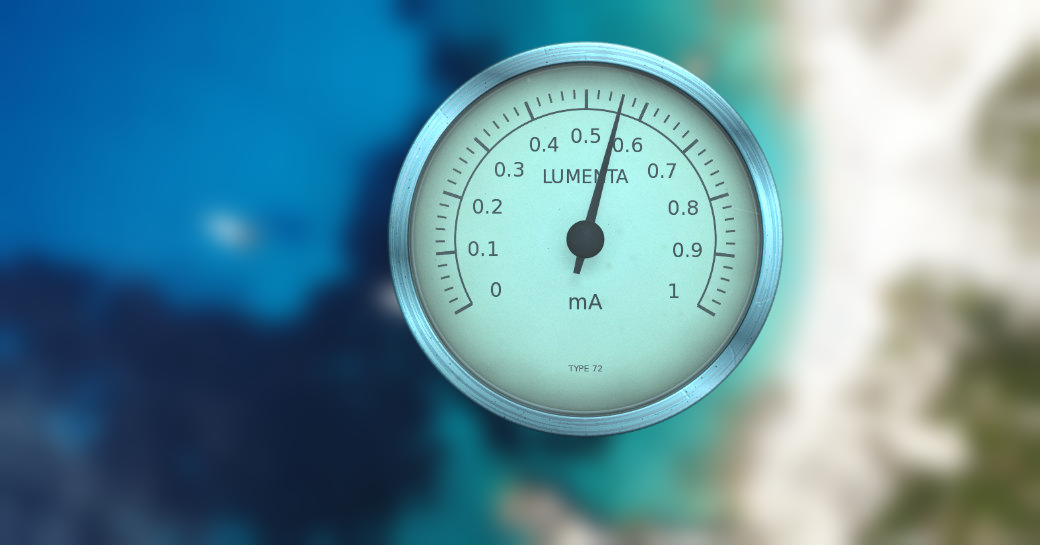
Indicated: 0.56mA
